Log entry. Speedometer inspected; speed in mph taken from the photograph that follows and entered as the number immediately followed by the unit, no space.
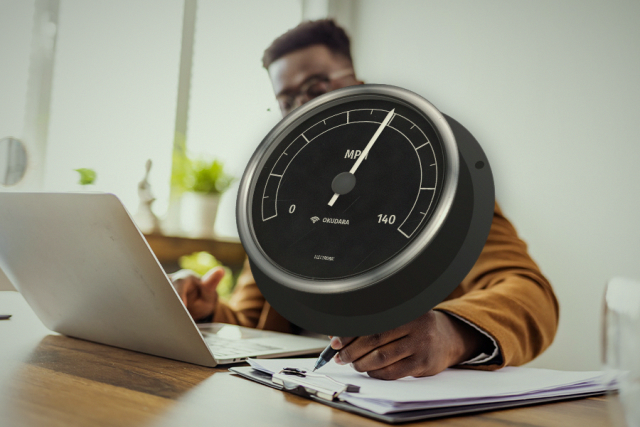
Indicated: 80mph
